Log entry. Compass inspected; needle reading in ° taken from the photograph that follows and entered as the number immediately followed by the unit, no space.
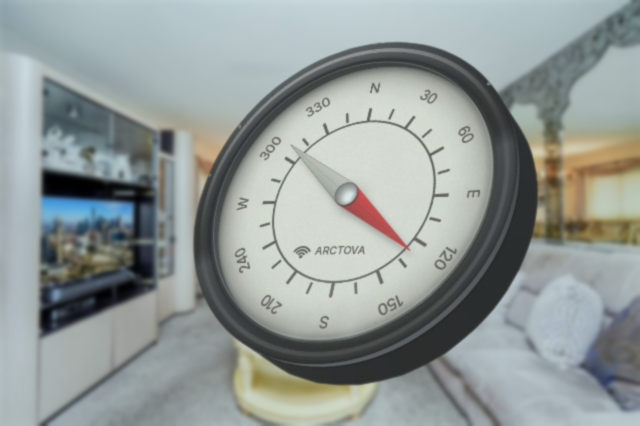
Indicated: 127.5°
